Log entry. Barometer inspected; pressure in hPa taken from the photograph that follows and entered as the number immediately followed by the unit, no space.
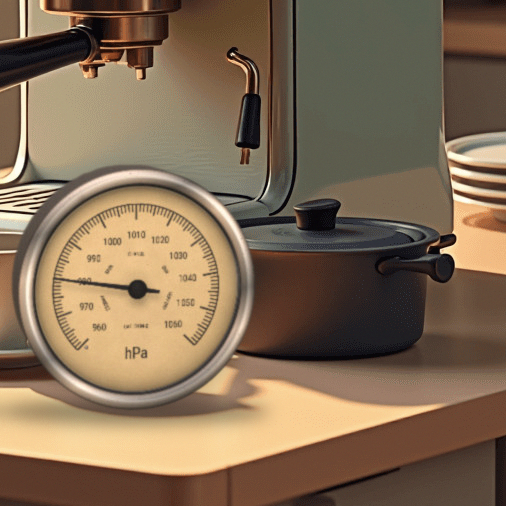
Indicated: 980hPa
